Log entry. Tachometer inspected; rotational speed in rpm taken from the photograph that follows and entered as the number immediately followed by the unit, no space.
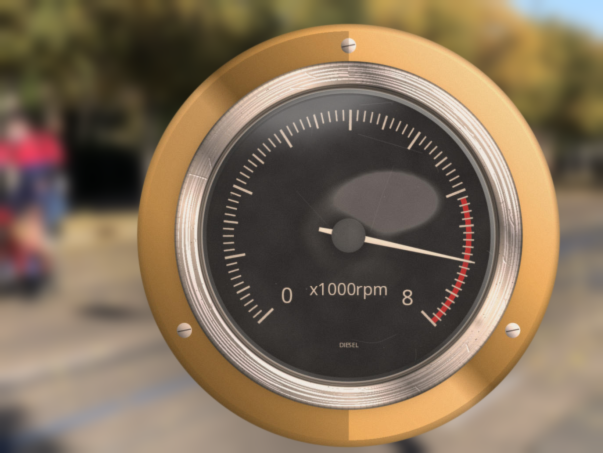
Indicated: 7000rpm
